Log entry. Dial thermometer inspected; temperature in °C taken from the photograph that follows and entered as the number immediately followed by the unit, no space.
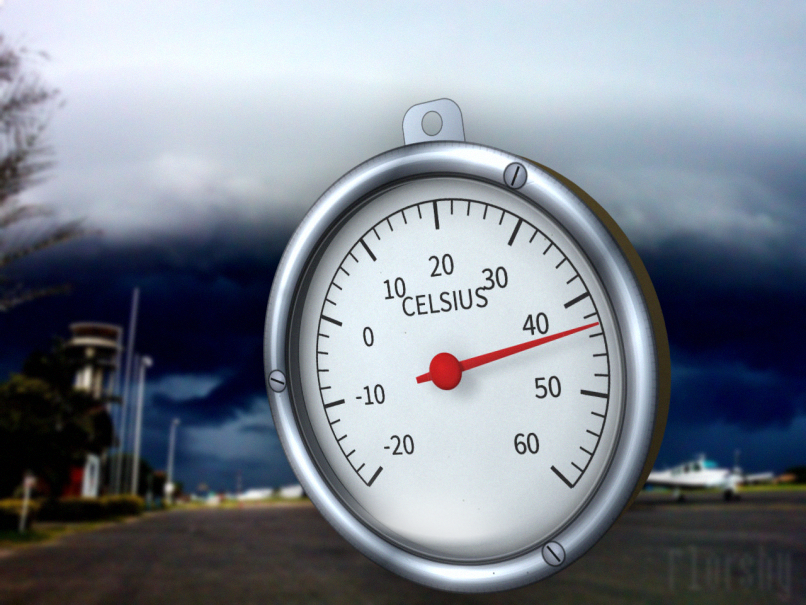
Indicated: 43°C
